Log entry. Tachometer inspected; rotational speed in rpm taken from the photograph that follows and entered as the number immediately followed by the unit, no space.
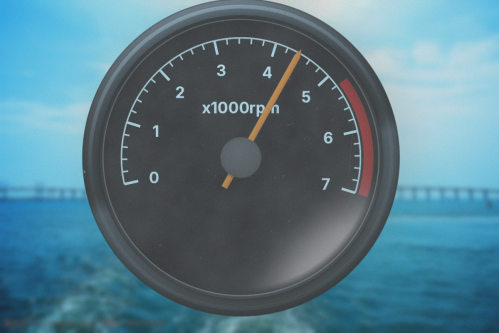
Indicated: 4400rpm
